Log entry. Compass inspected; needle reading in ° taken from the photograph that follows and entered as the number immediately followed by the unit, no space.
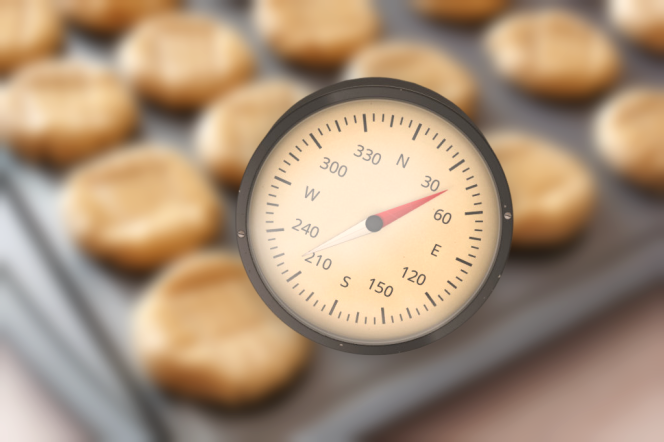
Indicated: 40°
